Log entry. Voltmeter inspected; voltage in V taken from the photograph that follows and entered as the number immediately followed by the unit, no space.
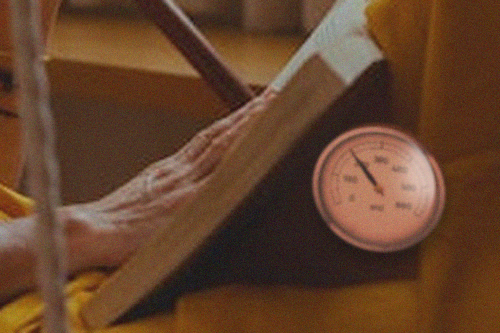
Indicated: 200V
